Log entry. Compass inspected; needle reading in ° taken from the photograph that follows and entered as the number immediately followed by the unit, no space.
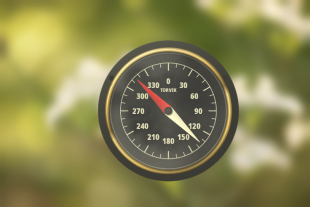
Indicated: 315°
